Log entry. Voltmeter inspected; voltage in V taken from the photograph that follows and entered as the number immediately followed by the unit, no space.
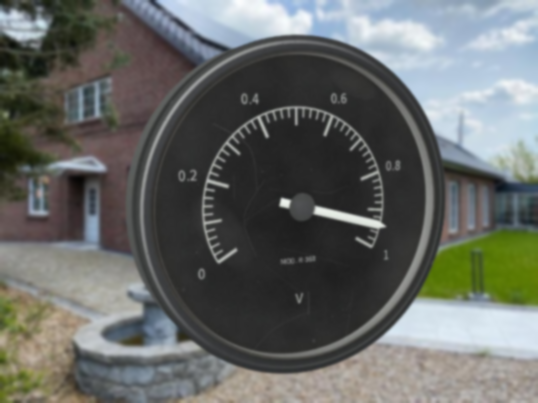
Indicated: 0.94V
